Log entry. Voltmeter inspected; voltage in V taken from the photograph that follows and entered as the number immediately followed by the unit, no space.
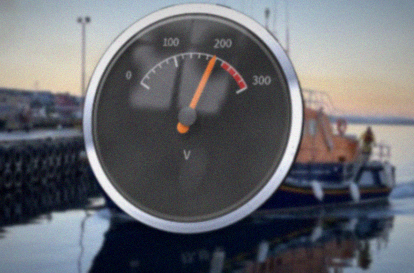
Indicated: 200V
